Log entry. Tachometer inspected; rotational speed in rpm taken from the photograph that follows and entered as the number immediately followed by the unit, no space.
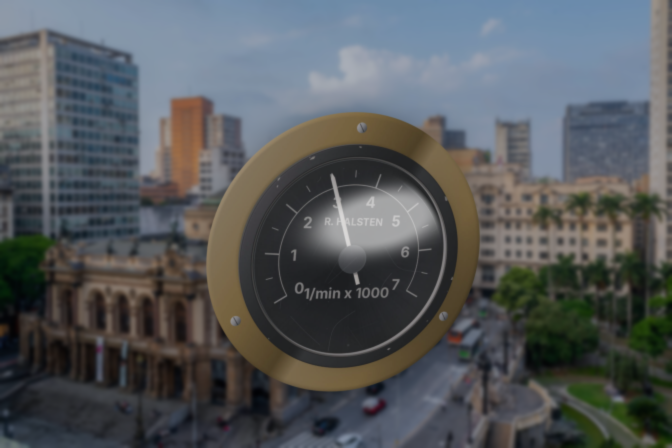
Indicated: 3000rpm
